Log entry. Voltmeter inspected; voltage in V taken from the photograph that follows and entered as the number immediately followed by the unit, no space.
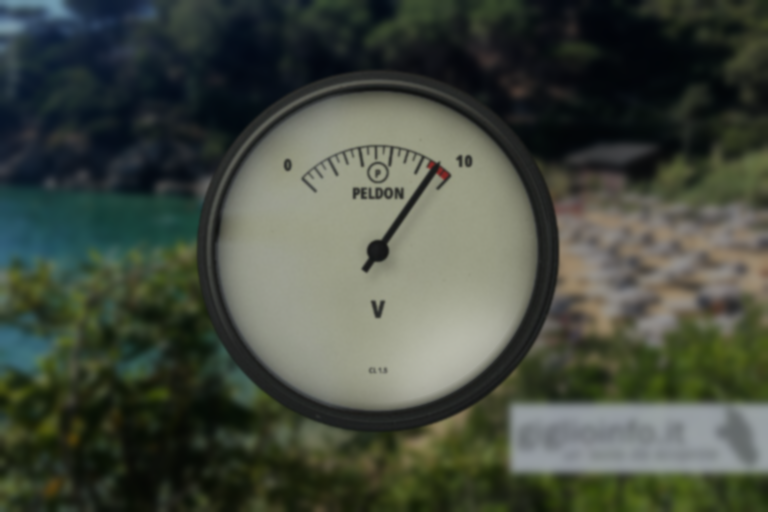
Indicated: 9V
